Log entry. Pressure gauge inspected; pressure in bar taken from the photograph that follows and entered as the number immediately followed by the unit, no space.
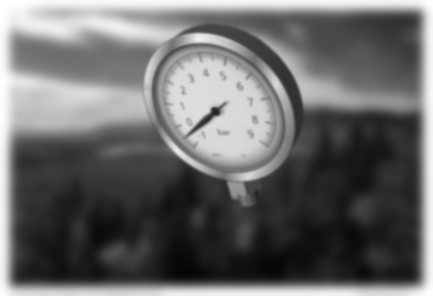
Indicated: -0.5bar
